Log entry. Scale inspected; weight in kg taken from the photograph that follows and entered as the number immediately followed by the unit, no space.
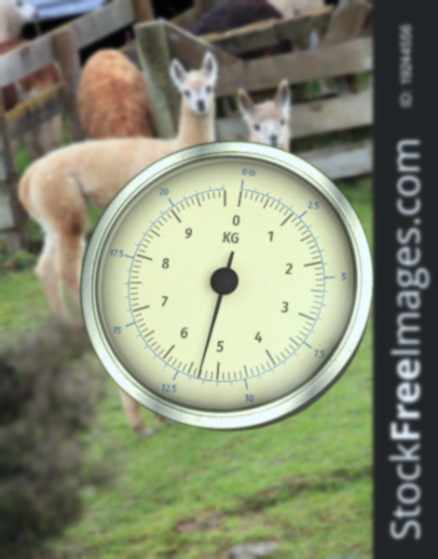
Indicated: 5.3kg
